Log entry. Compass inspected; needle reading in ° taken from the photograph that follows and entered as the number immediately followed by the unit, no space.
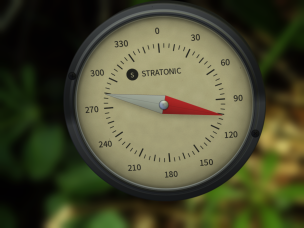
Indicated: 105°
